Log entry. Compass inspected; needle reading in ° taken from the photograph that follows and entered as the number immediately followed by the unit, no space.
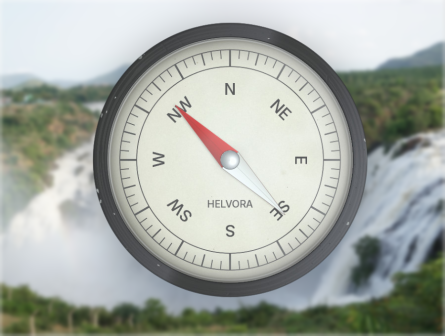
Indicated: 315°
